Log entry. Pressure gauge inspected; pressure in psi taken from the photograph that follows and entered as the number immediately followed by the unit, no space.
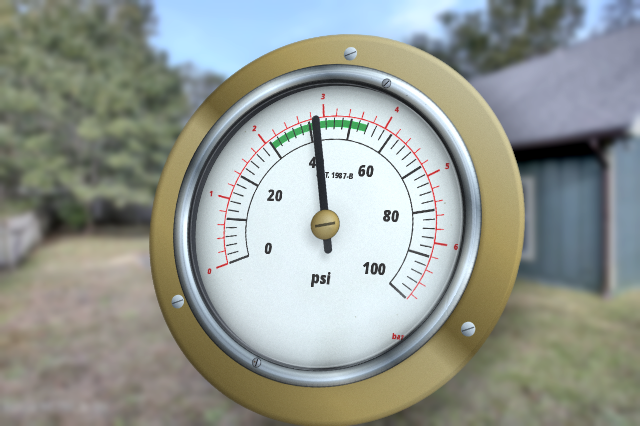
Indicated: 42psi
